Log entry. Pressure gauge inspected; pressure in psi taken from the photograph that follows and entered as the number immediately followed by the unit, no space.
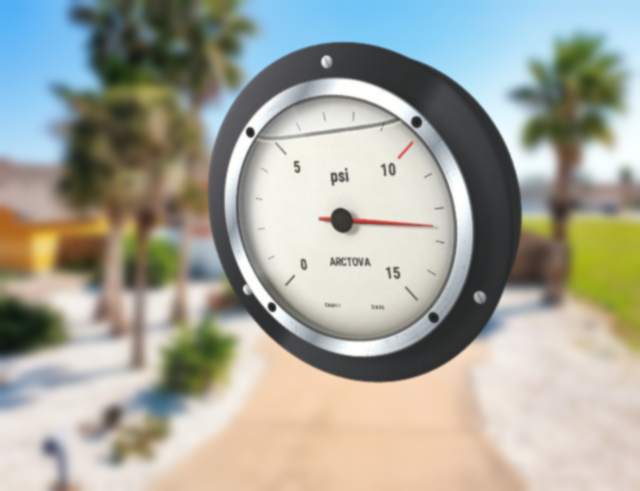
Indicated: 12.5psi
